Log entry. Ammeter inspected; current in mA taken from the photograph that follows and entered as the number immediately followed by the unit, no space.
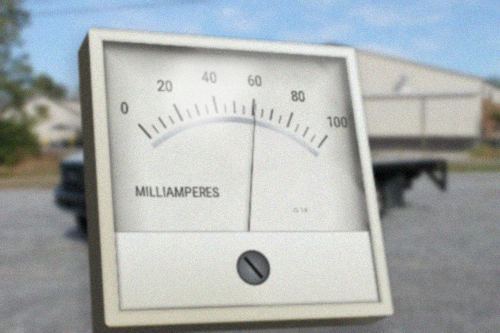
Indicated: 60mA
